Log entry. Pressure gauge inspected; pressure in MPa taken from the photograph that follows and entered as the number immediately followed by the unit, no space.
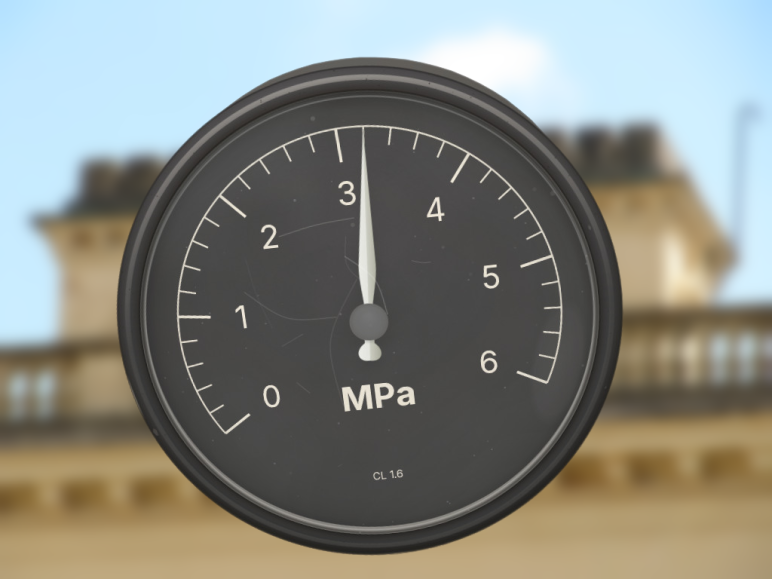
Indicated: 3.2MPa
